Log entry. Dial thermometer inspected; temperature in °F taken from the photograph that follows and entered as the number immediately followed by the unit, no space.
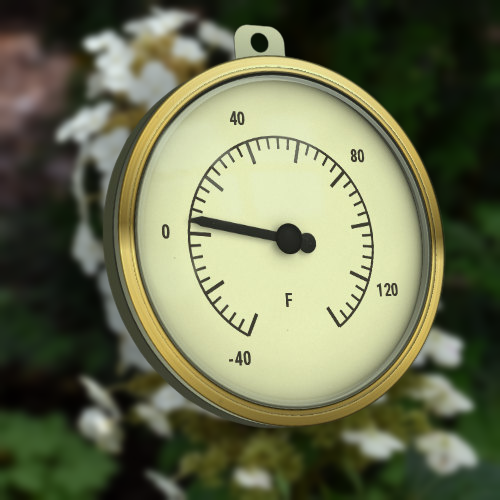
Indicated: 4°F
